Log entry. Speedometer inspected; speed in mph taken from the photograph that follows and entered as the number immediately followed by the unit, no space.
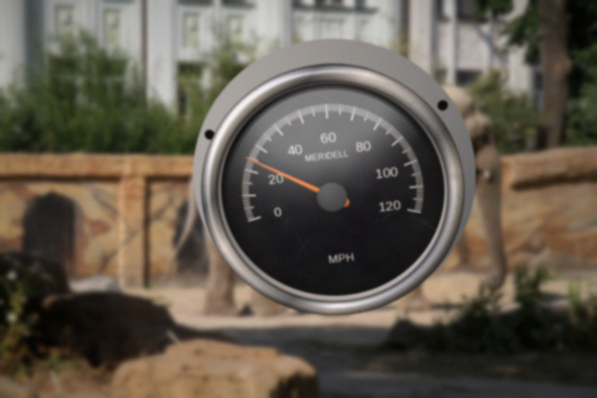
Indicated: 25mph
